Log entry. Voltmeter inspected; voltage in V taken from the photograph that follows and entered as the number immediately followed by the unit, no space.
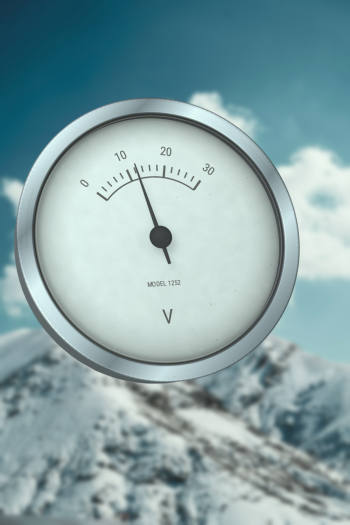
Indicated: 12V
